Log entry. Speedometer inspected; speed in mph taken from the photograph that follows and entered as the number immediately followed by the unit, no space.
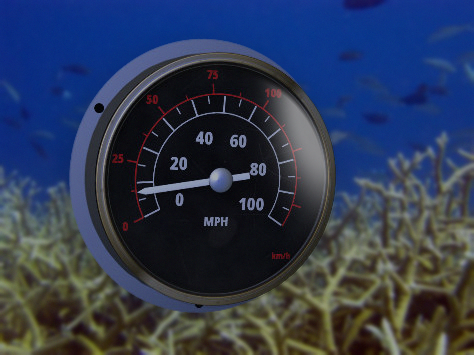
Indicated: 7.5mph
